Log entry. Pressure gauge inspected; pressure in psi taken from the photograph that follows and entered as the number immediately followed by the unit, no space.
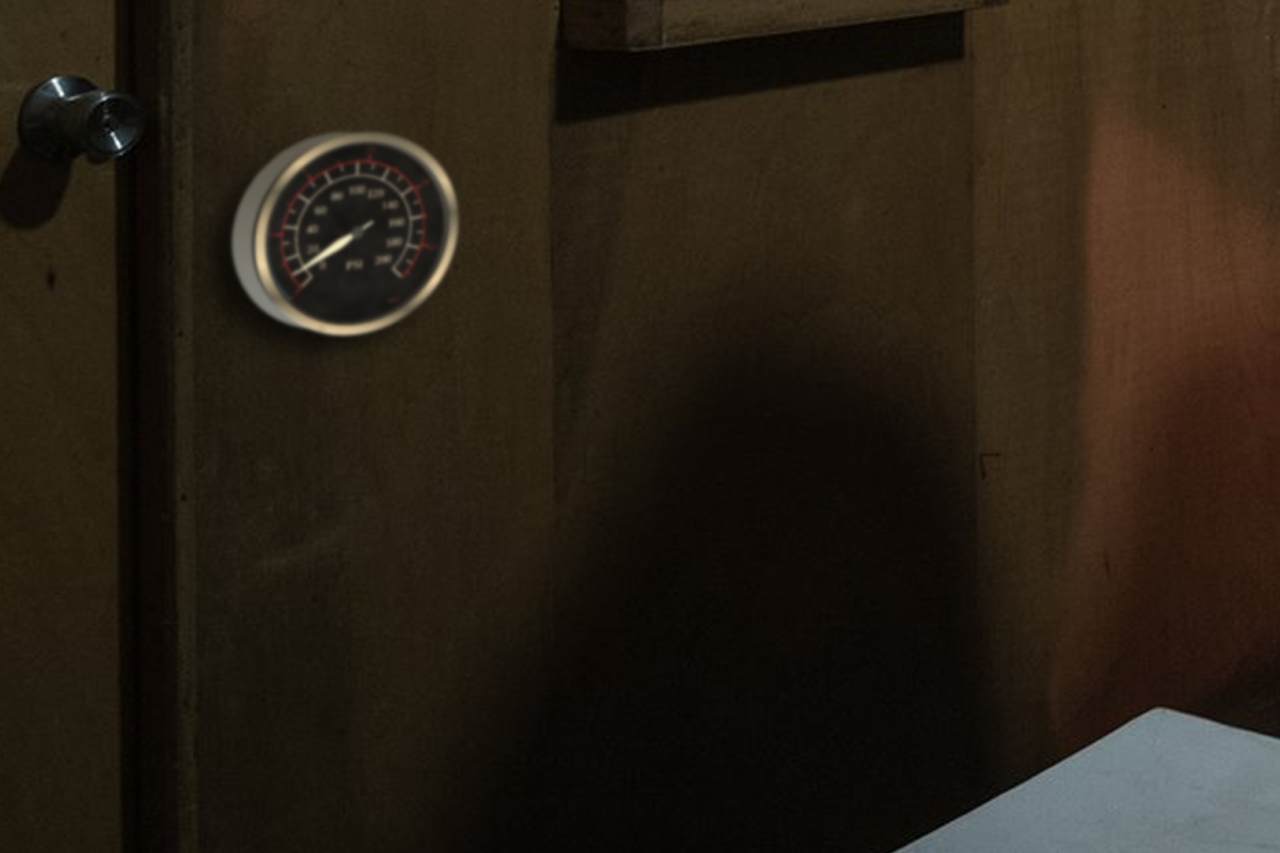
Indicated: 10psi
